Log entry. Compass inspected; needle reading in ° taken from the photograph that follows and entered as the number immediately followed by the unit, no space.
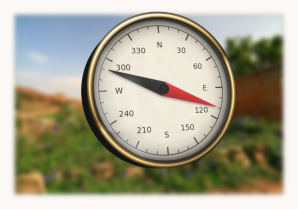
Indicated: 110°
